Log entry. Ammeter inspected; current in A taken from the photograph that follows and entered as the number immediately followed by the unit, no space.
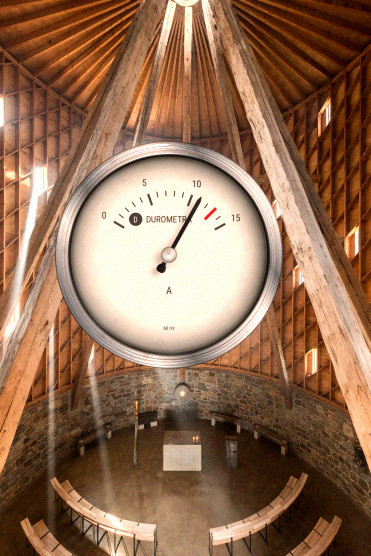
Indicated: 11A
